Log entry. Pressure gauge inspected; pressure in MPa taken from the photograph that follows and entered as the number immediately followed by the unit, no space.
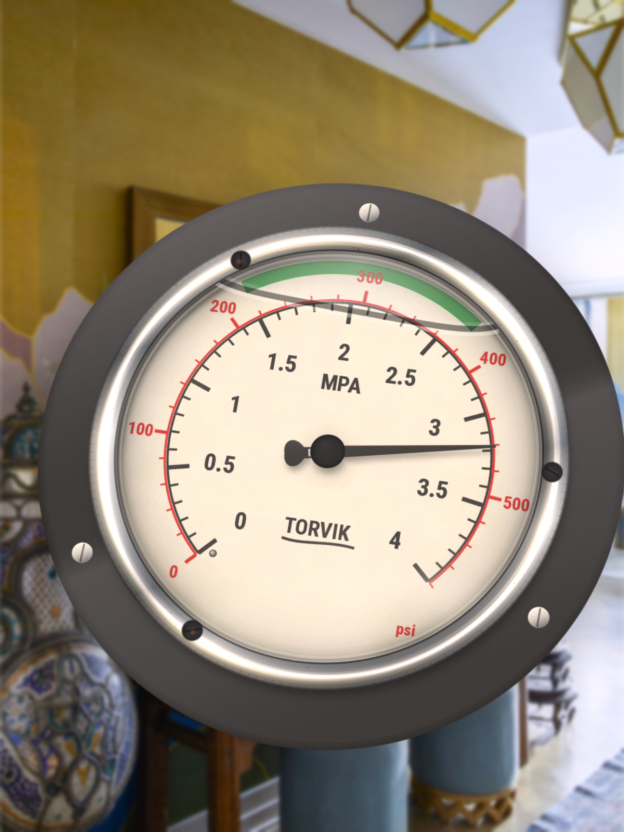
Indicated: 3.2MPa
